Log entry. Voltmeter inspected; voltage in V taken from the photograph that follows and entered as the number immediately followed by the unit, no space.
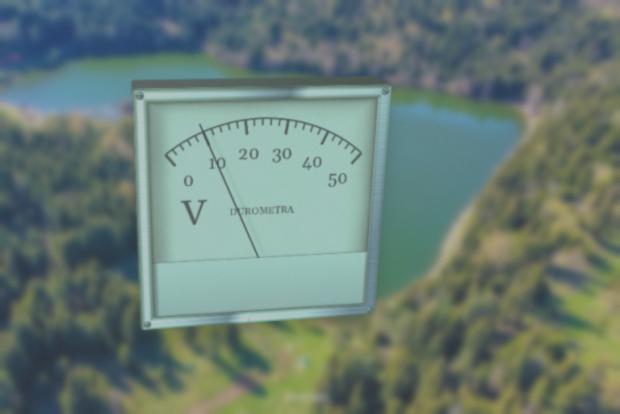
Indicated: 10V
